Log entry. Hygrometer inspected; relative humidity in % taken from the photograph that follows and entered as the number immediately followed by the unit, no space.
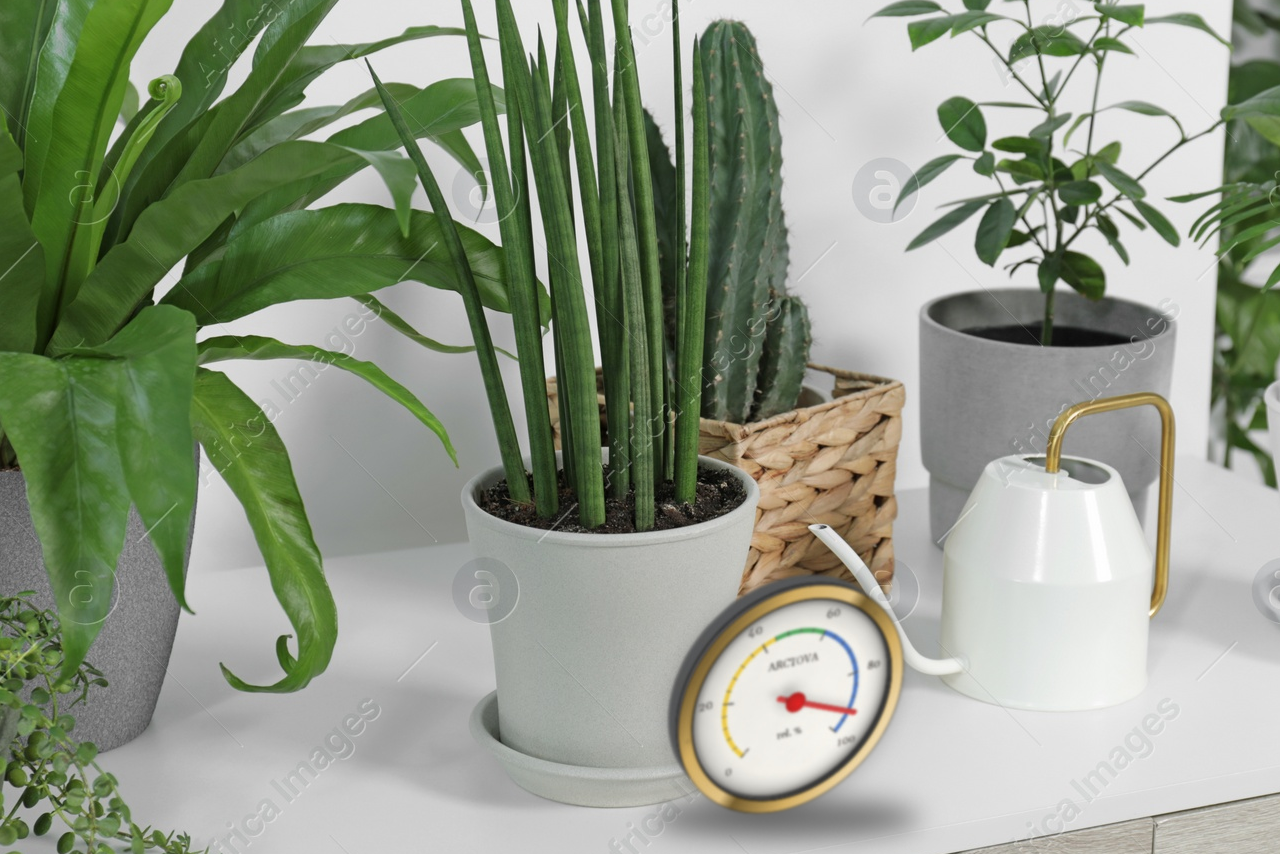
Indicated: 92%
